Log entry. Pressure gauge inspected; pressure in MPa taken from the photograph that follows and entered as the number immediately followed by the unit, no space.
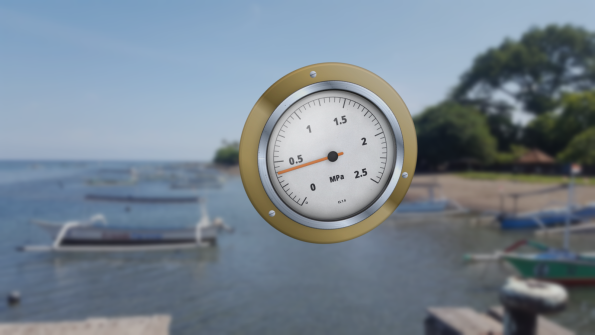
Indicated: 0.4MPa
